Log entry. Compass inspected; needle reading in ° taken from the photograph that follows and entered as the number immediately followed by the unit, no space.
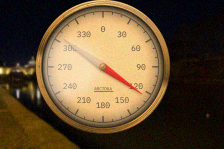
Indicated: 125°
